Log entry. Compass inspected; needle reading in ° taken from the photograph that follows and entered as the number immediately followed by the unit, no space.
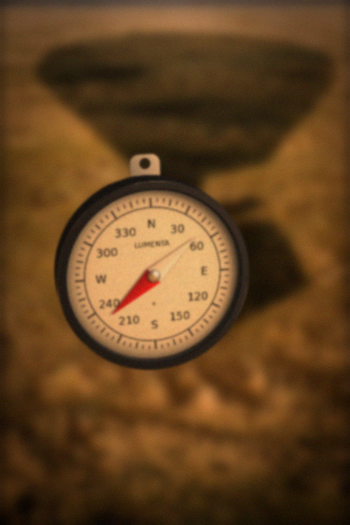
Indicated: 230°
